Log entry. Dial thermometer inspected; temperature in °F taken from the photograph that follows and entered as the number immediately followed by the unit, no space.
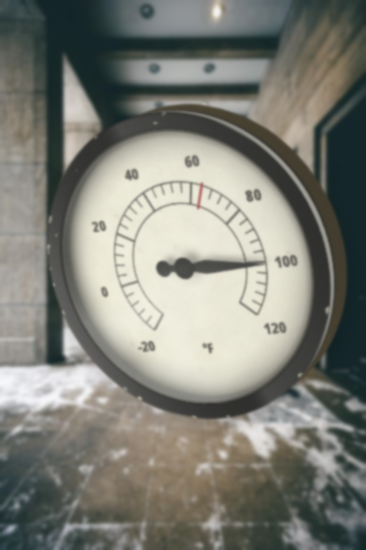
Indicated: 100°F
